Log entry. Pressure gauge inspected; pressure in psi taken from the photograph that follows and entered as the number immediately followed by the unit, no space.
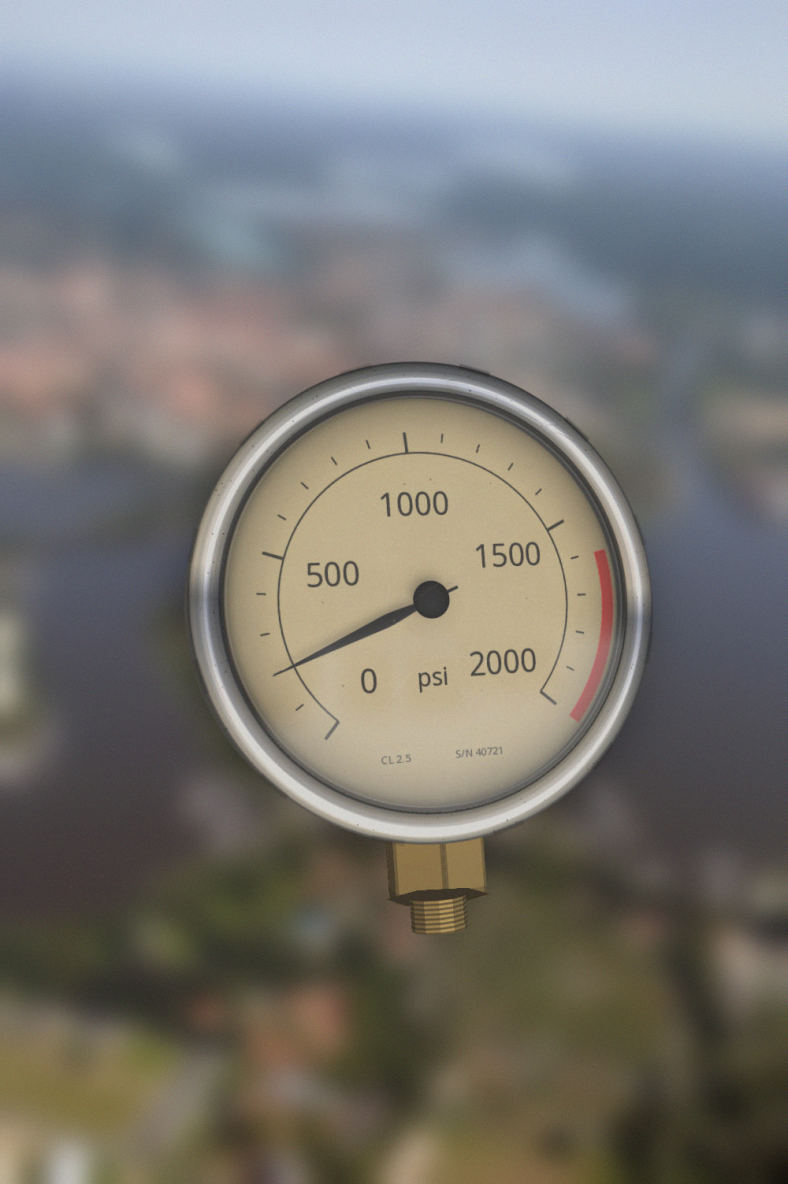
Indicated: 200psi
